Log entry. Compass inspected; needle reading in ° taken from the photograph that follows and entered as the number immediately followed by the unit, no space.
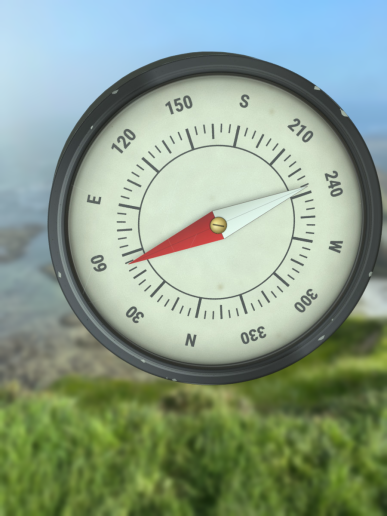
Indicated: 55°
